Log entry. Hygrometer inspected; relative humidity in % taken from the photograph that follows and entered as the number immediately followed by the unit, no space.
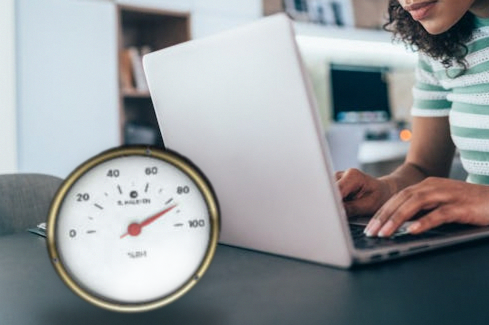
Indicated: 85%
